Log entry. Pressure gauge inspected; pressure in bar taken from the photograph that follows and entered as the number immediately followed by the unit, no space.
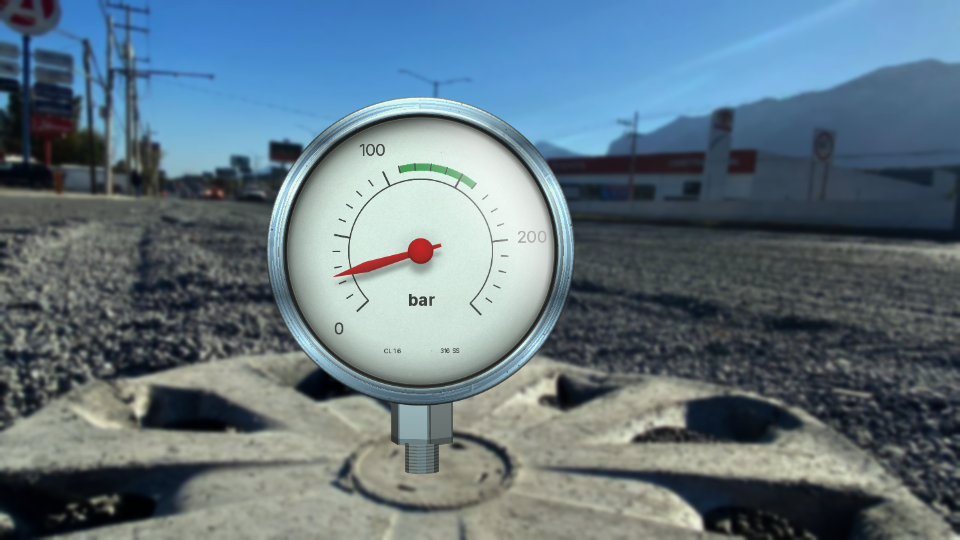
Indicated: 25bar
